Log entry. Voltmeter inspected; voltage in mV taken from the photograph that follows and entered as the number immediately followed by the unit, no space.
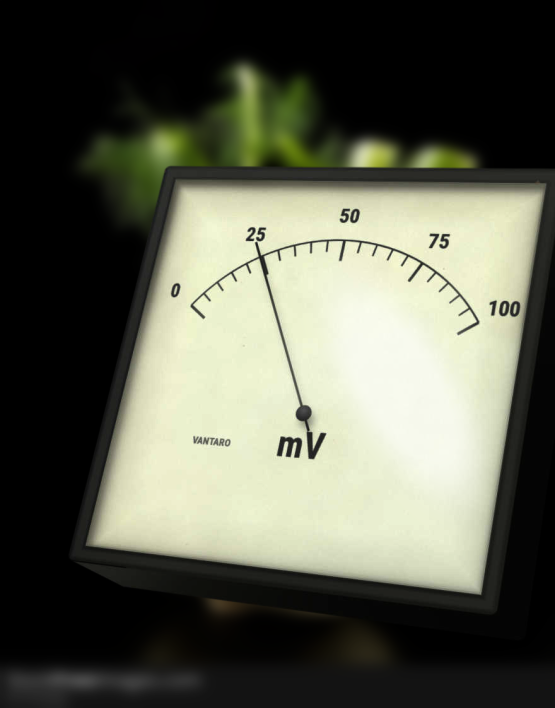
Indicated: 25mV
